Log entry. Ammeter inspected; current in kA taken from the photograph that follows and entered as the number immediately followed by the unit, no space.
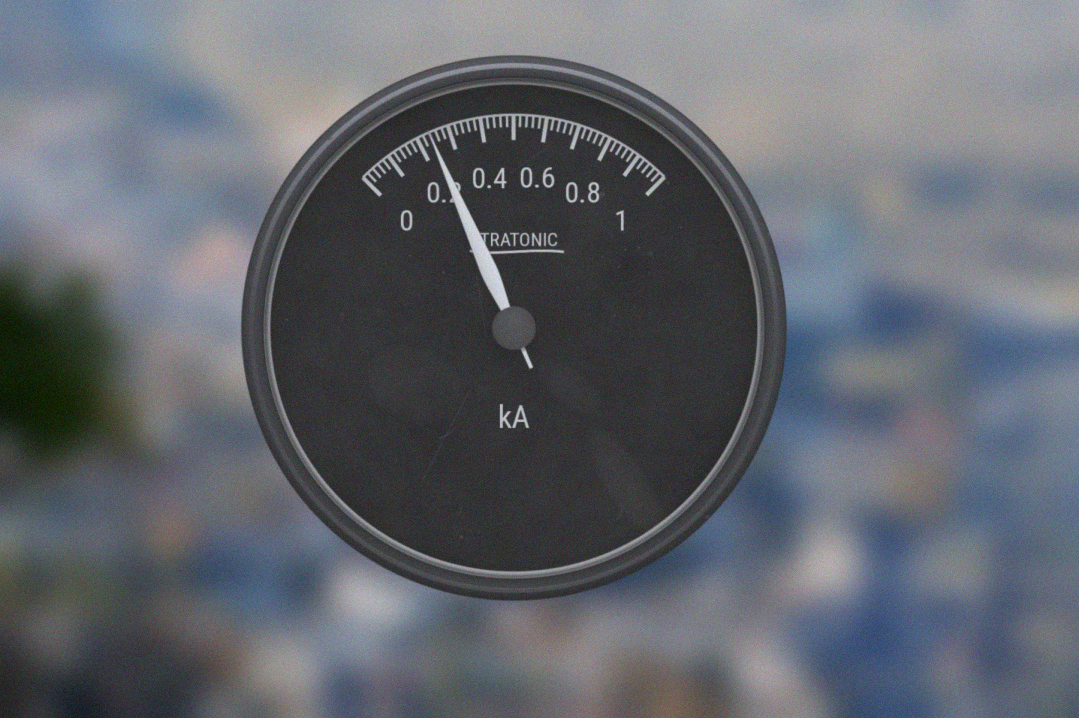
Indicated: 0.24kA
